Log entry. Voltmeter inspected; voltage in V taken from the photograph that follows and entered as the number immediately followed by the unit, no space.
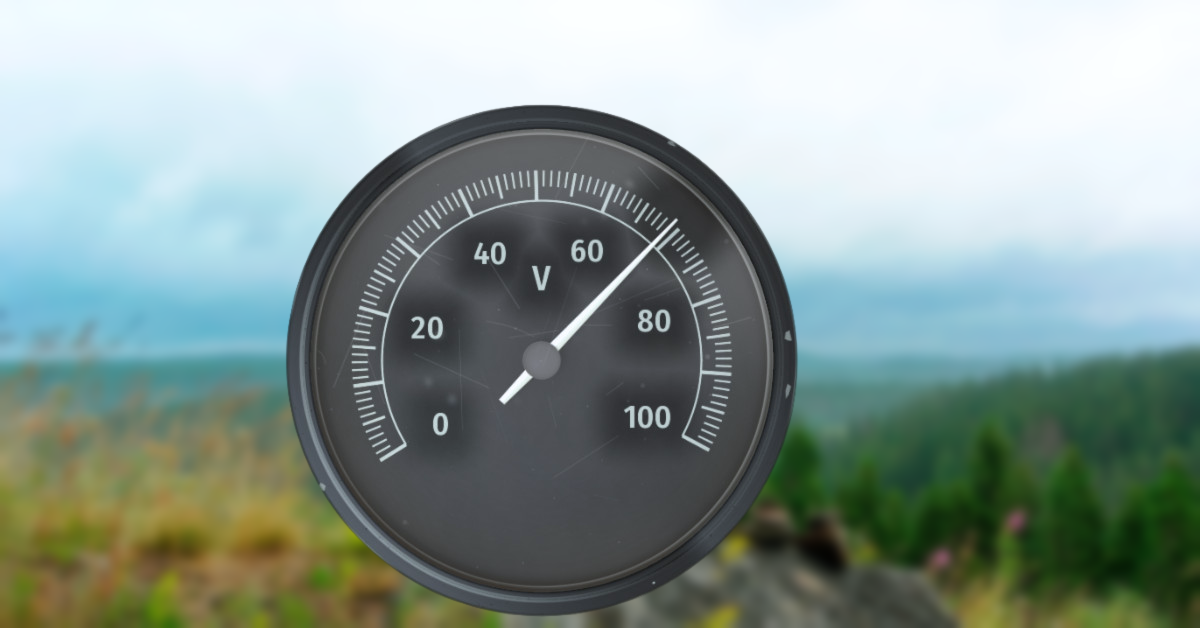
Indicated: 69V
